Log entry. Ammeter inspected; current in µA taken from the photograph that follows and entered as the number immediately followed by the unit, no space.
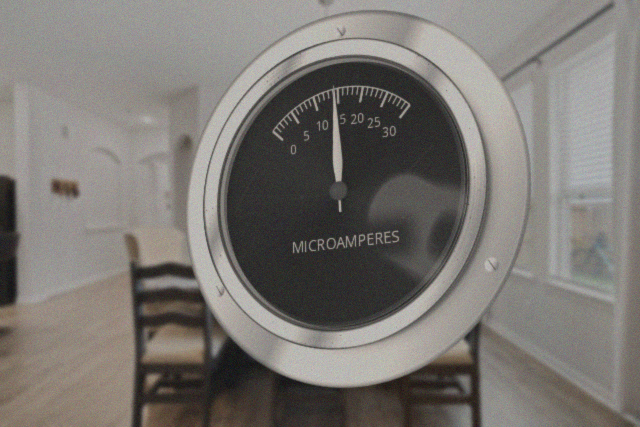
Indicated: 15µA
